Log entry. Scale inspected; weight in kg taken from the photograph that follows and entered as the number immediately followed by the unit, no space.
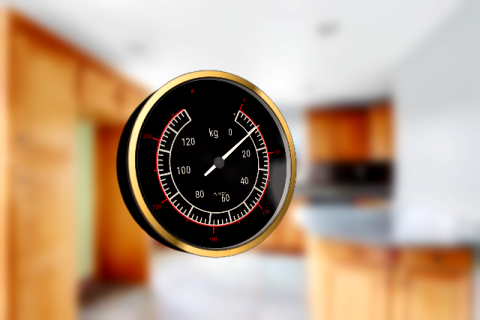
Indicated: 10kg
